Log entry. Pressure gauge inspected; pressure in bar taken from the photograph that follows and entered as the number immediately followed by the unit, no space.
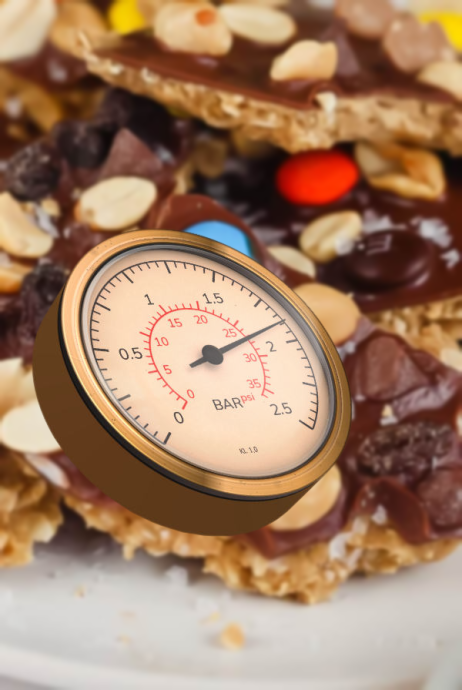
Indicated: 1.9bar
